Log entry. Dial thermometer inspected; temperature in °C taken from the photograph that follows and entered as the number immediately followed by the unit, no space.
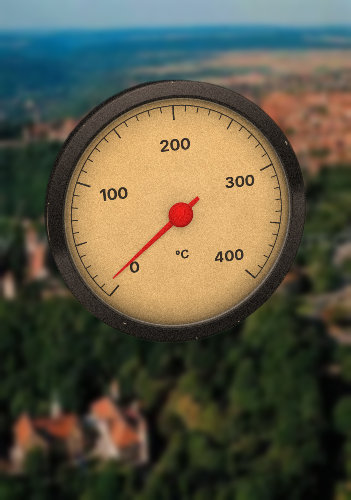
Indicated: 10°C
